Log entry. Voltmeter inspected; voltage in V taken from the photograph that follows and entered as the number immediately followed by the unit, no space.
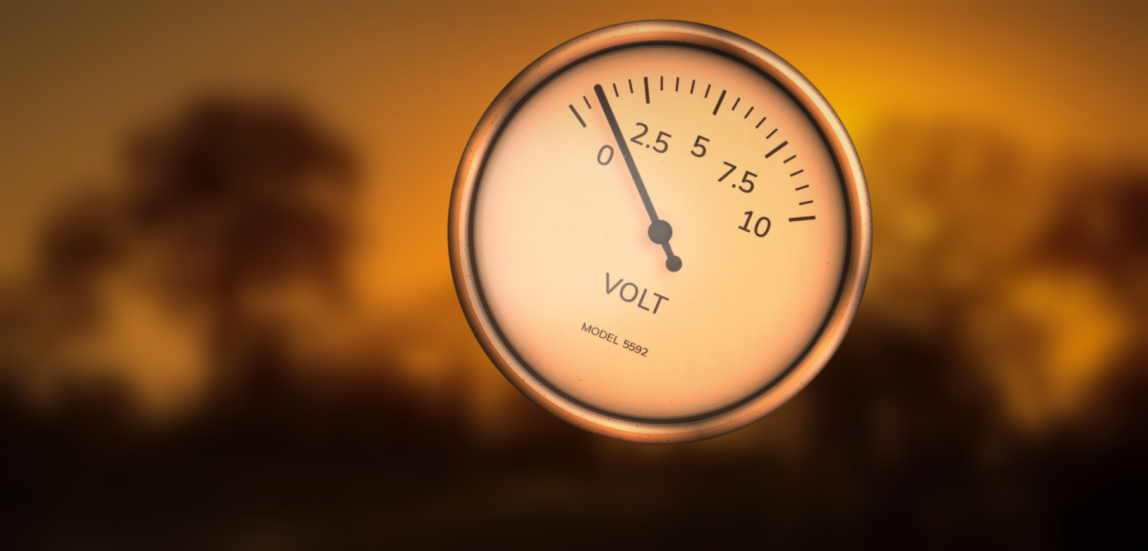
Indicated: 1V
